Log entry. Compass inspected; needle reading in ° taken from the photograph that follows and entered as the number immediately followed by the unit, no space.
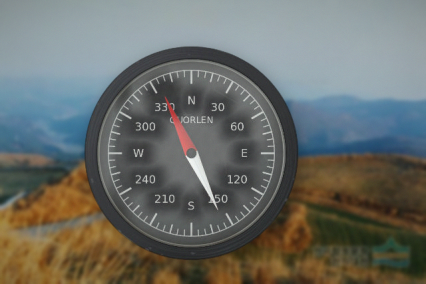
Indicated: 335°
